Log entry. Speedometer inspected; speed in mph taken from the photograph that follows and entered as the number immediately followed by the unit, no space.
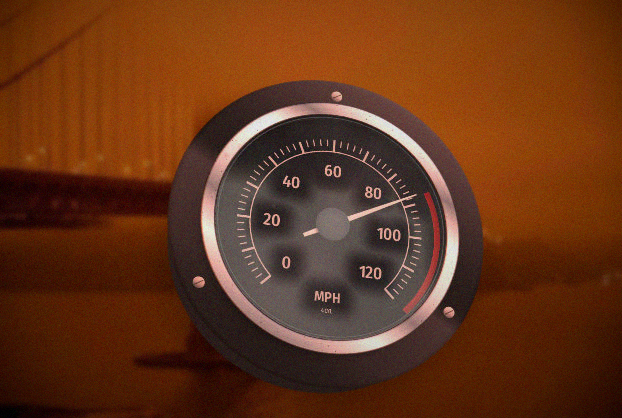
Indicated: 88mph
